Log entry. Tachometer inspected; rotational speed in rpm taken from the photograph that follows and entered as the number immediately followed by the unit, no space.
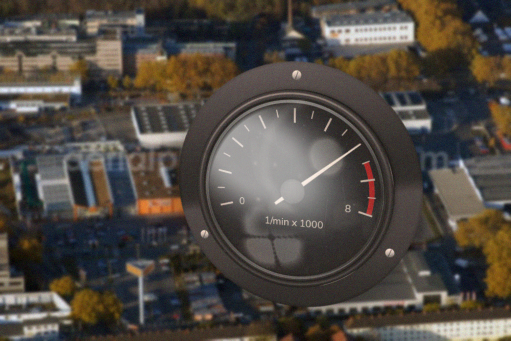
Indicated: 6000rpm
